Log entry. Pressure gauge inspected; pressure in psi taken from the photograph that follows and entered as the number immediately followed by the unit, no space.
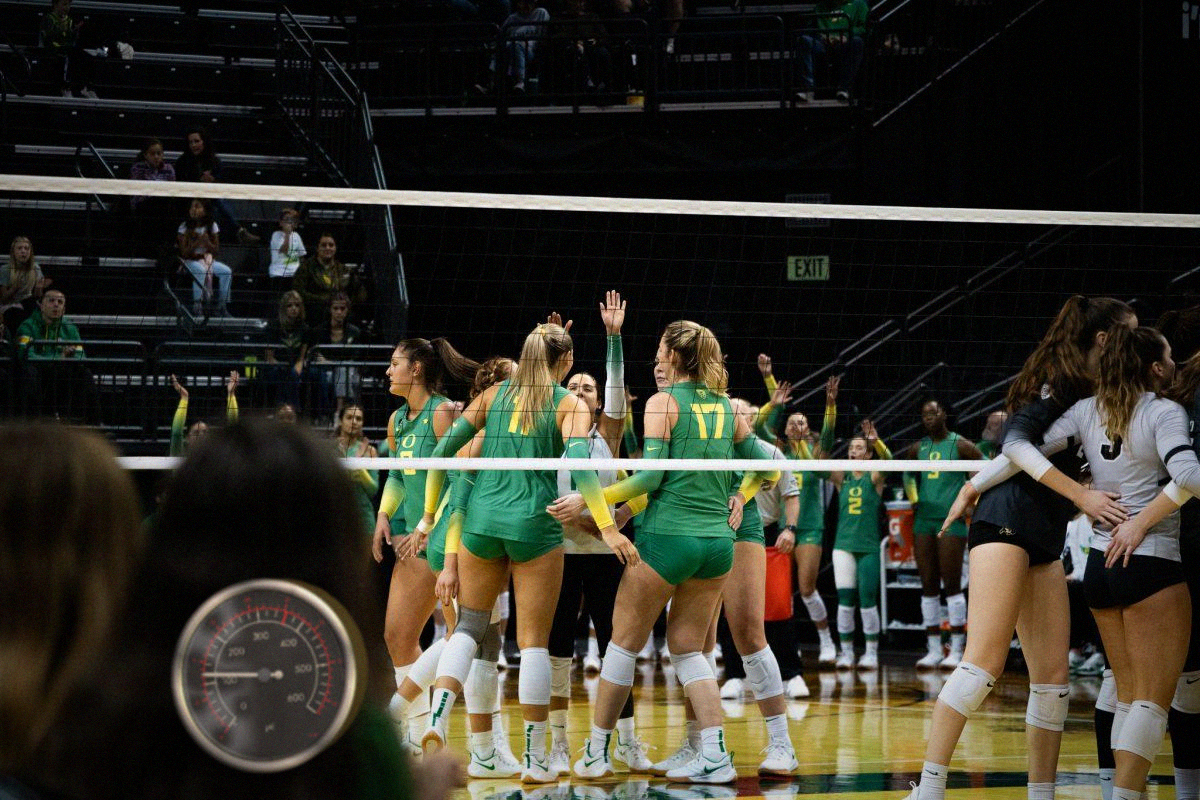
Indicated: 120psi
